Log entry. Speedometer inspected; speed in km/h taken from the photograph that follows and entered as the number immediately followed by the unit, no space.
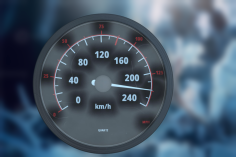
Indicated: 220km/h
